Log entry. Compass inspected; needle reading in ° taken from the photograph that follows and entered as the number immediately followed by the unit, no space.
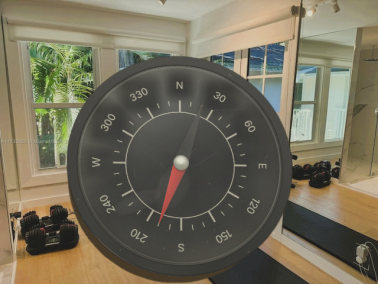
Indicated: 200°
